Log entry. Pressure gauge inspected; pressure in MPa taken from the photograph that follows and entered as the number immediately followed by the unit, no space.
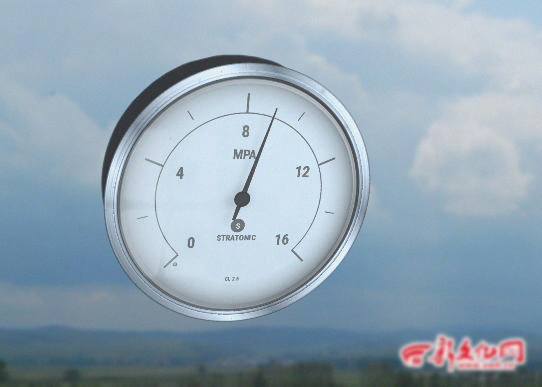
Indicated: 9MPa
